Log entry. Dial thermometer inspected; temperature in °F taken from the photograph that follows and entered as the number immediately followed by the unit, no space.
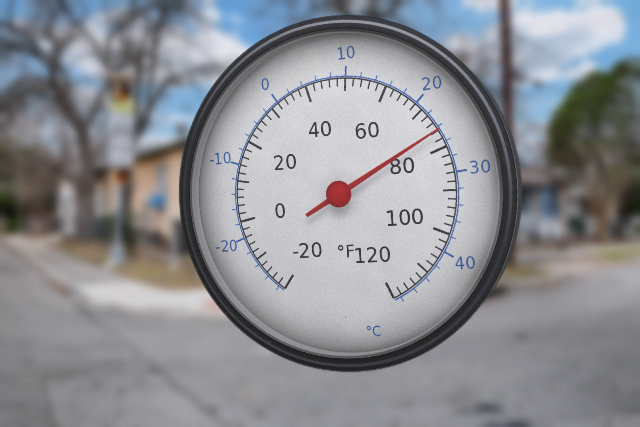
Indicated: 76°F
